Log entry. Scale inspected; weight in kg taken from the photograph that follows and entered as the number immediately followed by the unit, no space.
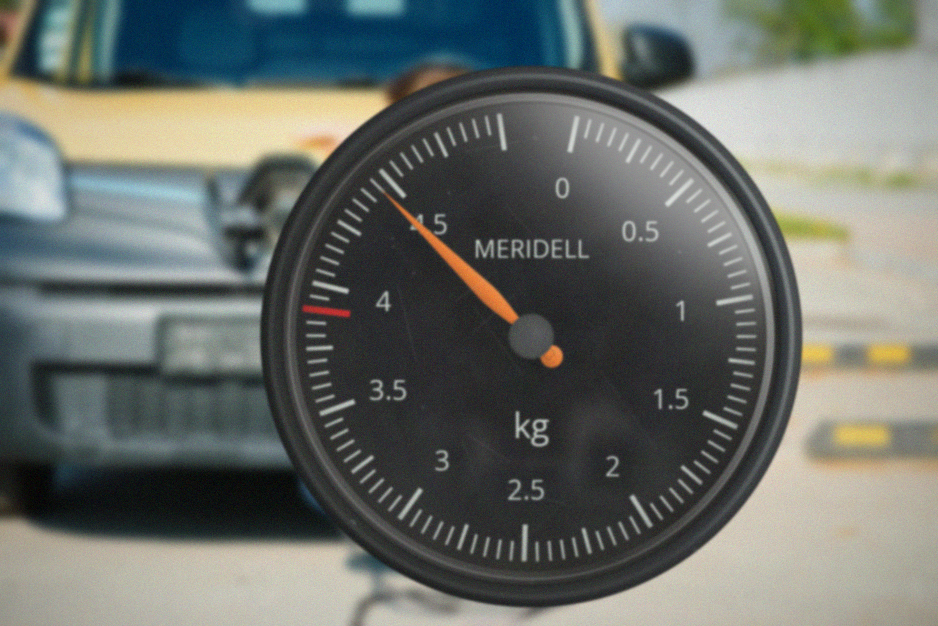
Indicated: 4.45kg
